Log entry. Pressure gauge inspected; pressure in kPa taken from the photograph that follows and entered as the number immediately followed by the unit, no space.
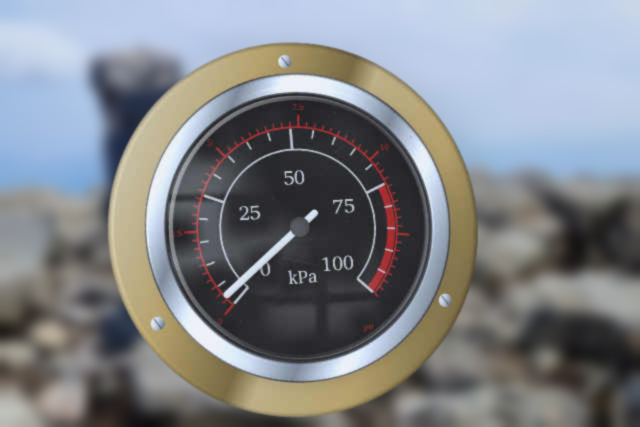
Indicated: 2.5kPa
